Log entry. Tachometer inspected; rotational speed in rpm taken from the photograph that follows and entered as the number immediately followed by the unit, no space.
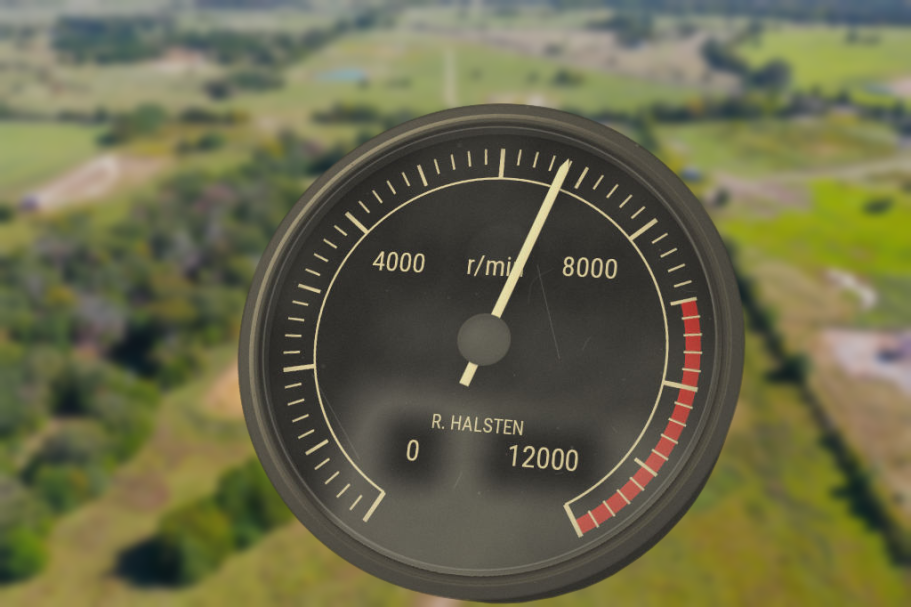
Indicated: 6800rpm
